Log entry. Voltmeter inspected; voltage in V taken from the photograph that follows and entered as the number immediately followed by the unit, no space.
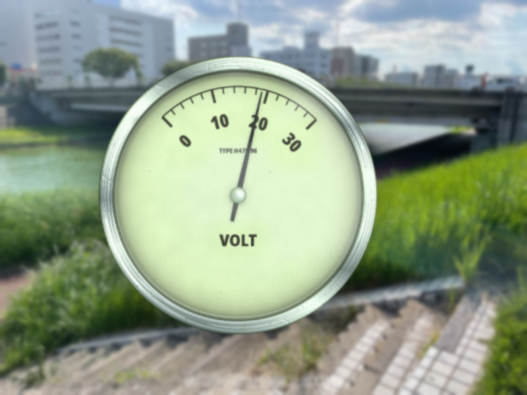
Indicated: 19V
